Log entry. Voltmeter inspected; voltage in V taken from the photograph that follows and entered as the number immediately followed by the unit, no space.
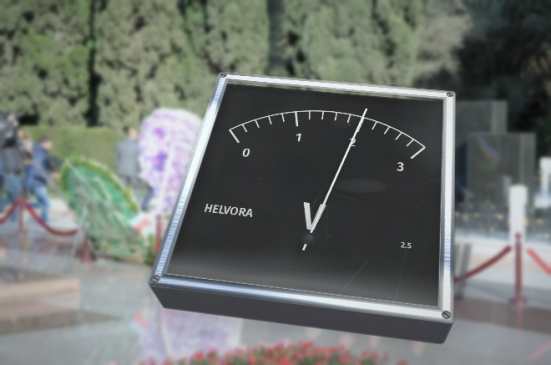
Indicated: 2V
